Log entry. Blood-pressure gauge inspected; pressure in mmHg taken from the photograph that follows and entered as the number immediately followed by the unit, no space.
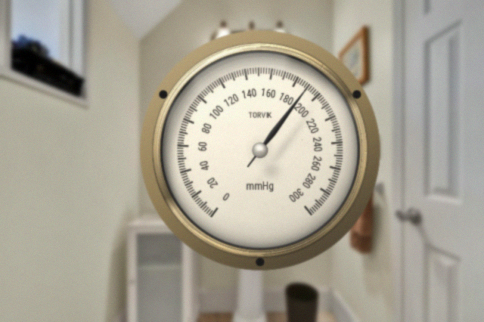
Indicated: 190mmHg
